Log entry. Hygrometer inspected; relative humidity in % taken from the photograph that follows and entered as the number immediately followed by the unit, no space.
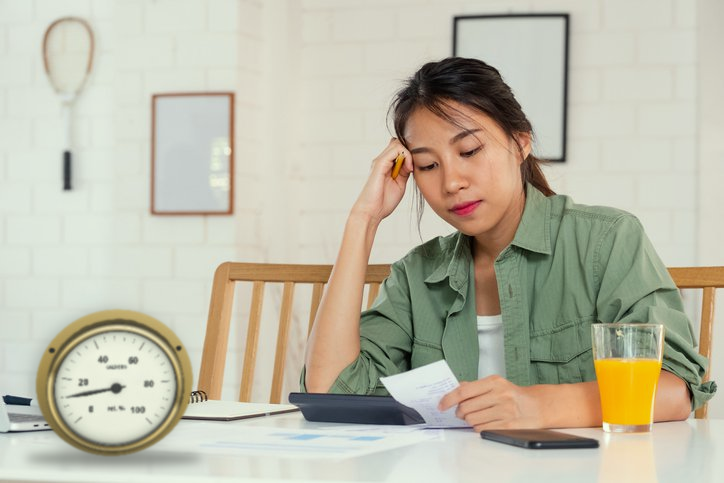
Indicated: 12%
